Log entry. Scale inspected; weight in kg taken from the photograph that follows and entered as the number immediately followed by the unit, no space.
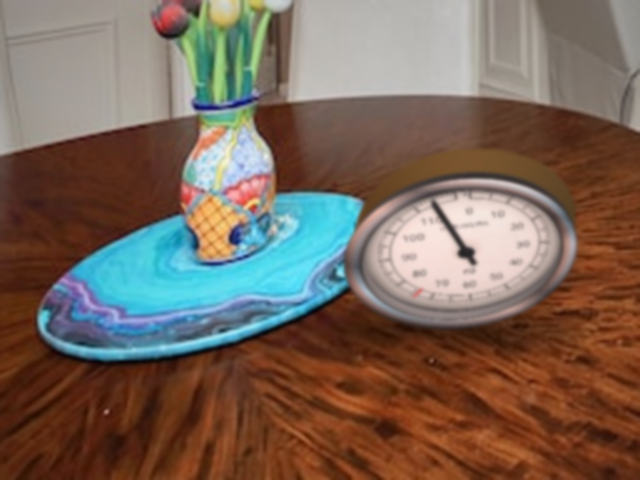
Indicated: 115kg
